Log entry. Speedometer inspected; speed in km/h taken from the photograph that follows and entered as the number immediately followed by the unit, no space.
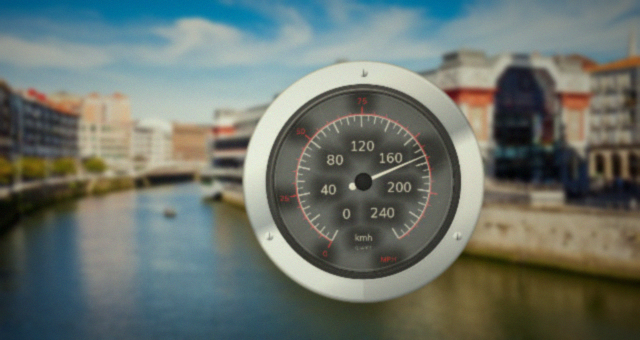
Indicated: 175km/h
